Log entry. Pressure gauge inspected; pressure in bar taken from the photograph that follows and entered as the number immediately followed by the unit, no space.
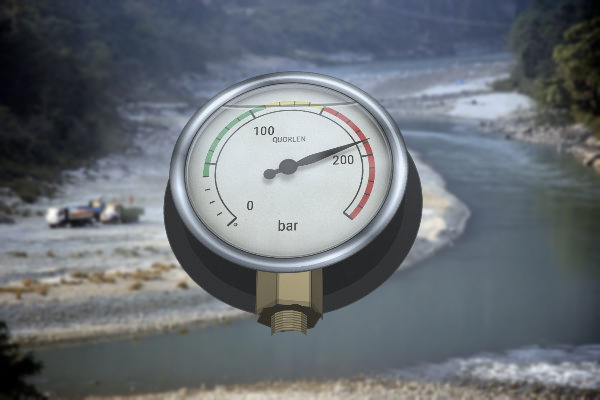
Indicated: 190bar
